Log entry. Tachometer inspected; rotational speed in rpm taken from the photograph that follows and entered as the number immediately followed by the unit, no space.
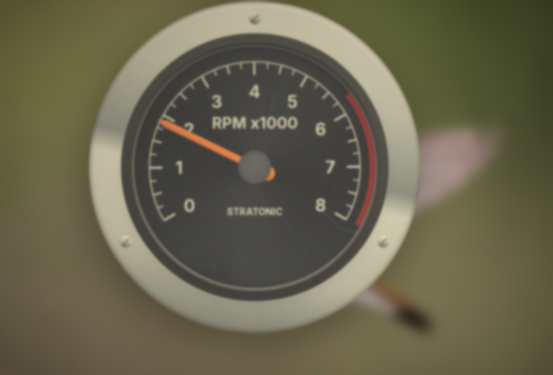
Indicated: 1875rpm
